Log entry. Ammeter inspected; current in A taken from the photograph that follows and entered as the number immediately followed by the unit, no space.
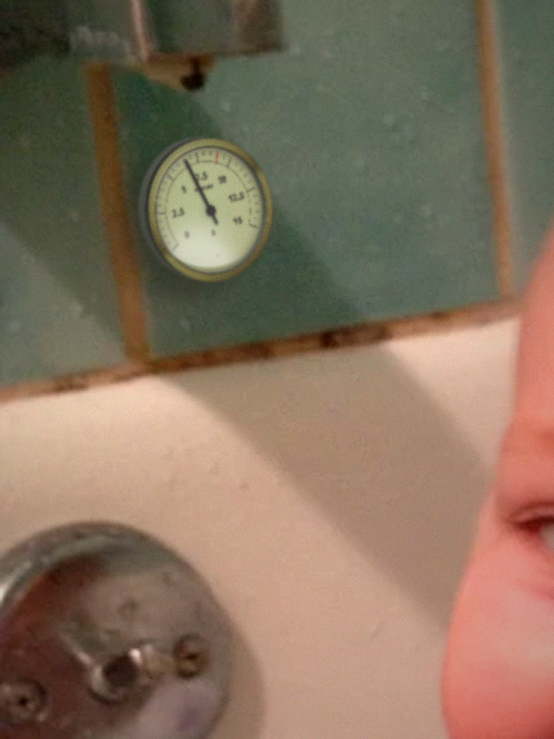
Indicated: 6.5A
